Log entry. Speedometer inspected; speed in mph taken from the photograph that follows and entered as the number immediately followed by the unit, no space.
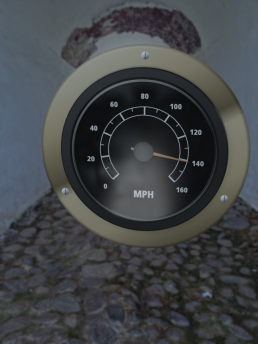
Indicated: 140mph
